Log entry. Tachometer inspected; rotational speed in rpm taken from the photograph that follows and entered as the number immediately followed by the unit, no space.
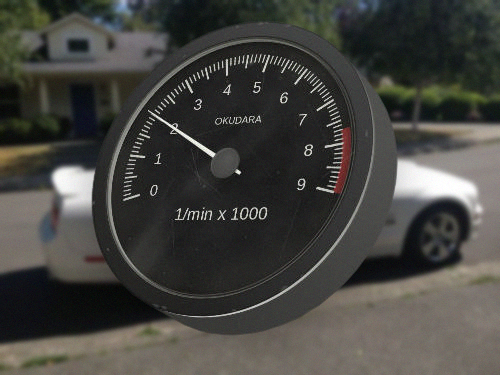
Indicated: 2000rpm
